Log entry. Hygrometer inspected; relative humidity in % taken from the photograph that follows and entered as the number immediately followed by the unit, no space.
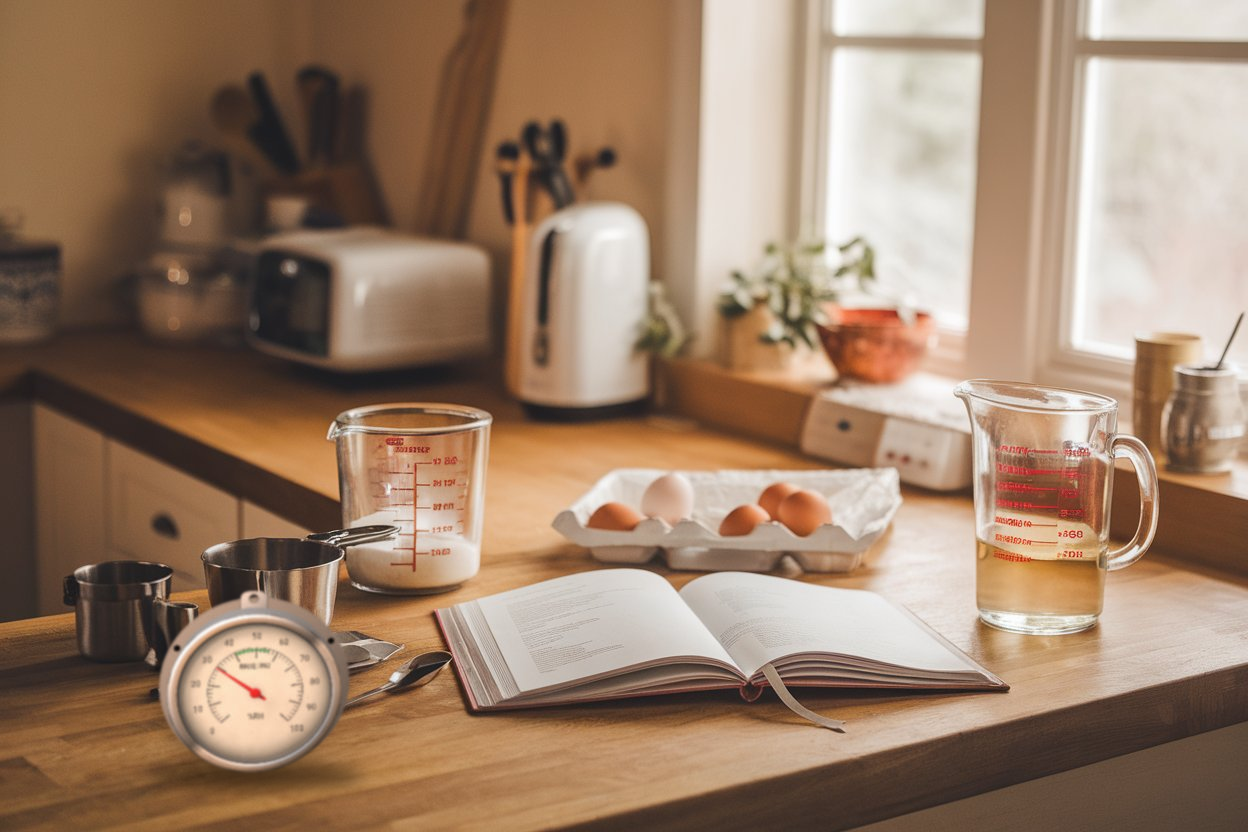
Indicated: 30%
